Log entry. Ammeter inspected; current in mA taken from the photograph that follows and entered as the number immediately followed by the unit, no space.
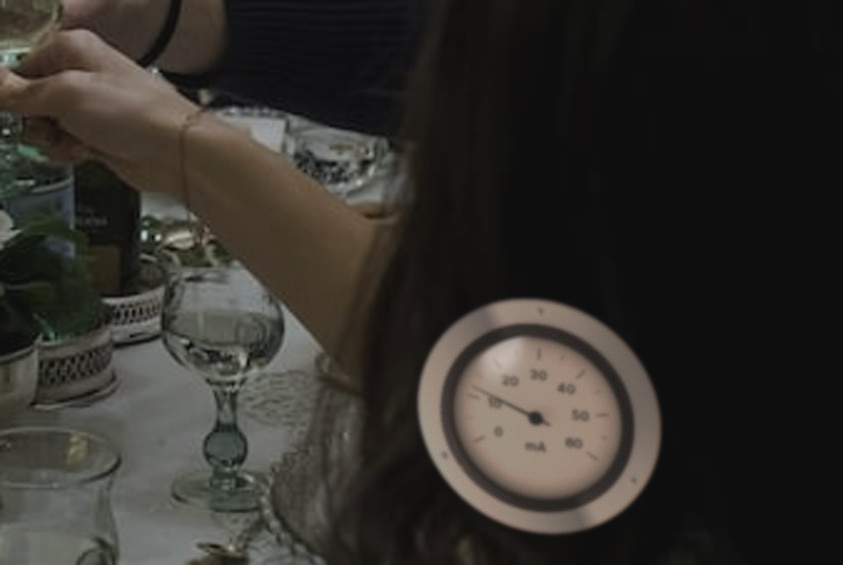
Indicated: 12.5mA
